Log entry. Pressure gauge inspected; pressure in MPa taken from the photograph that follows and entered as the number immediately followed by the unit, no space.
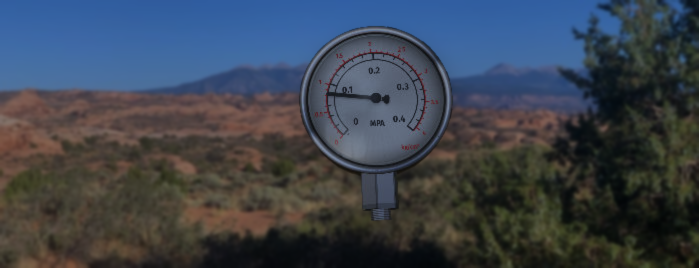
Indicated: 0.08MPa
